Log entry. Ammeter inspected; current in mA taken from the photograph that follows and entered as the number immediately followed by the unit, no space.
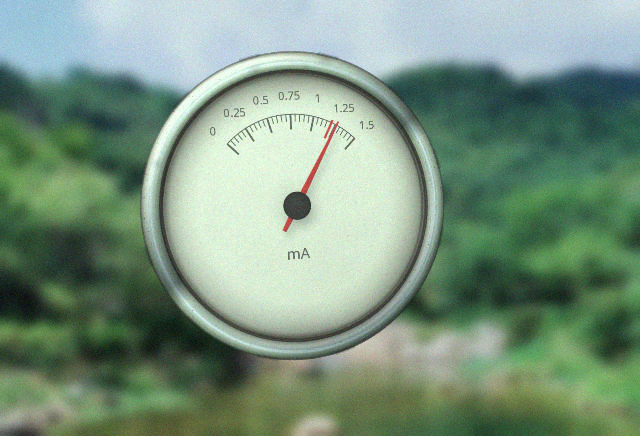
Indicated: 1.25mA
